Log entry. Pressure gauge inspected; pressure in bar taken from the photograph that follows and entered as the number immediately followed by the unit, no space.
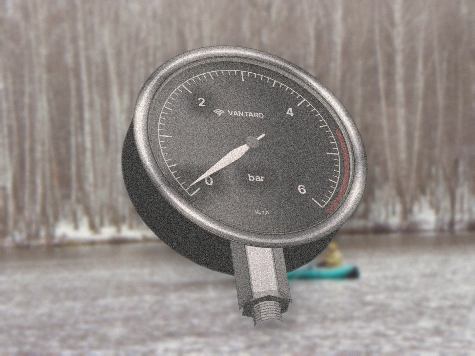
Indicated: 0.1bar
